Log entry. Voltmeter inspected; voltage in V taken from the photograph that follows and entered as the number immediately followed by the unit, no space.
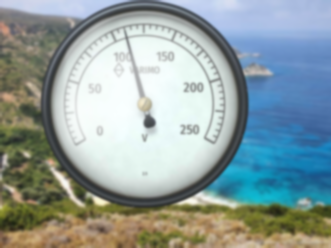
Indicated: 110V
